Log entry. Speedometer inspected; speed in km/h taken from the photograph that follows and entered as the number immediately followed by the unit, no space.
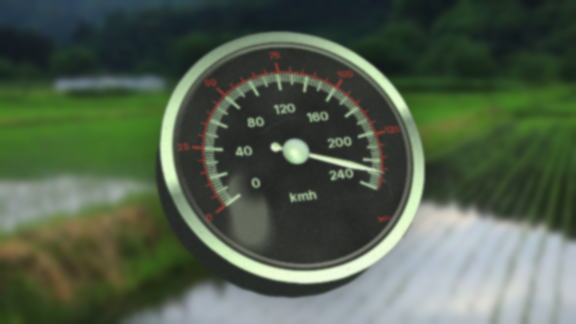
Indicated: 230km/h
